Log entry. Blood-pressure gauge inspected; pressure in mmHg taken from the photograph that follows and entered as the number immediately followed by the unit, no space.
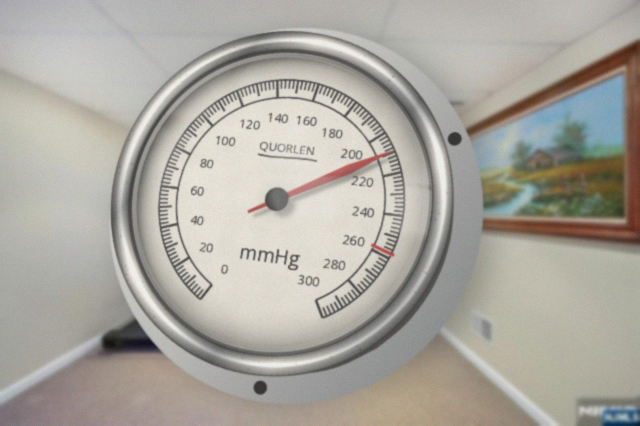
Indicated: 210mmHg
